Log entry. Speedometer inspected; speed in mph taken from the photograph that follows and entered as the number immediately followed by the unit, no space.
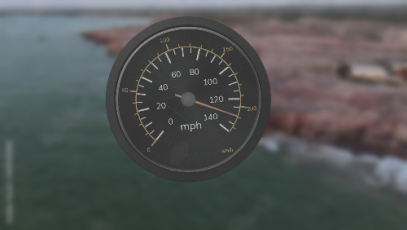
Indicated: 130mph
